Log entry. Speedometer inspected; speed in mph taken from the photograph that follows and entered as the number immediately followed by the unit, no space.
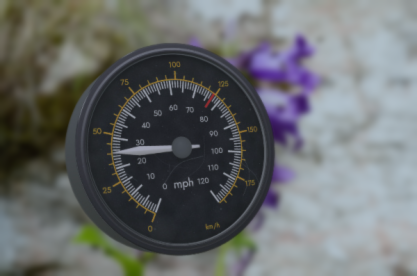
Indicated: 25mph
